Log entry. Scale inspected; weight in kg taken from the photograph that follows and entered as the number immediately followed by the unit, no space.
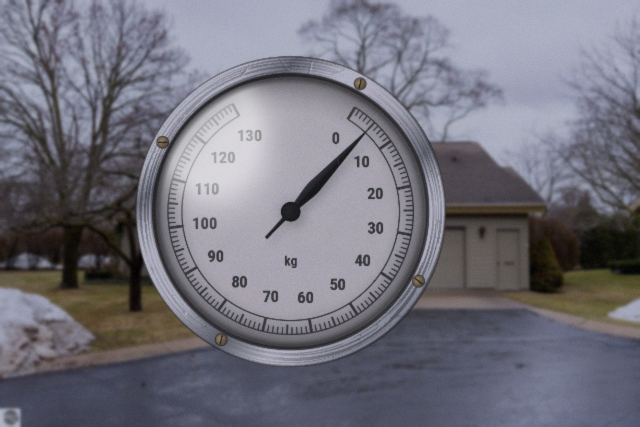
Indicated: 5kg
